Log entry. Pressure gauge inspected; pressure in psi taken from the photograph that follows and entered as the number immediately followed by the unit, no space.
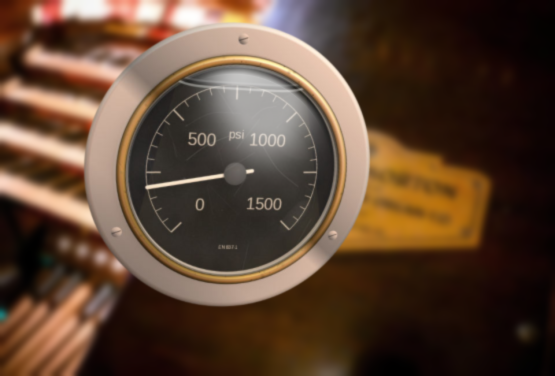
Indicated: 200psi
